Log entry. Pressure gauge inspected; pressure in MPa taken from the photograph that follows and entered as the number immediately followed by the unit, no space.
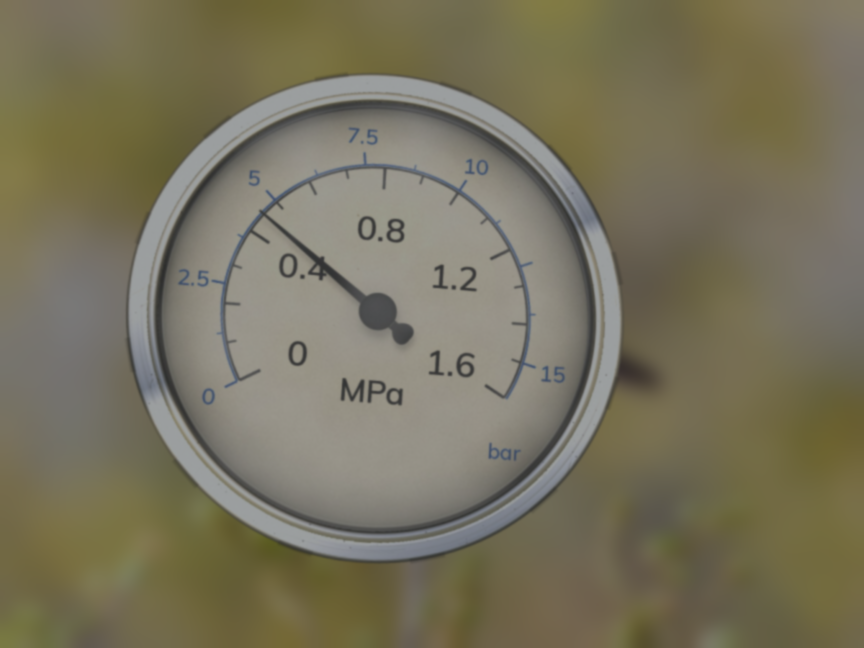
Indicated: 0.45MPa
